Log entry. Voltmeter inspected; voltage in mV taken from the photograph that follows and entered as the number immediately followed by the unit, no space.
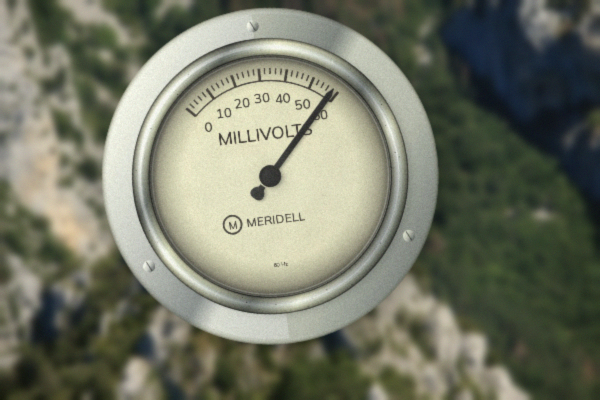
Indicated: 58mV
